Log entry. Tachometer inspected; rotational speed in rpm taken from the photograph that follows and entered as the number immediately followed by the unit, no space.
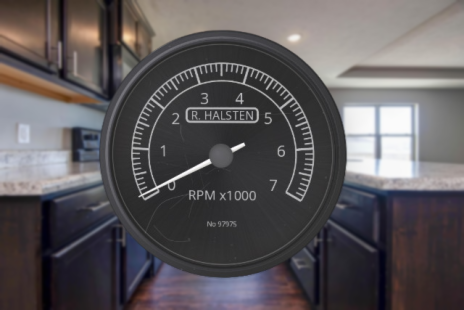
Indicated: 100rpm
